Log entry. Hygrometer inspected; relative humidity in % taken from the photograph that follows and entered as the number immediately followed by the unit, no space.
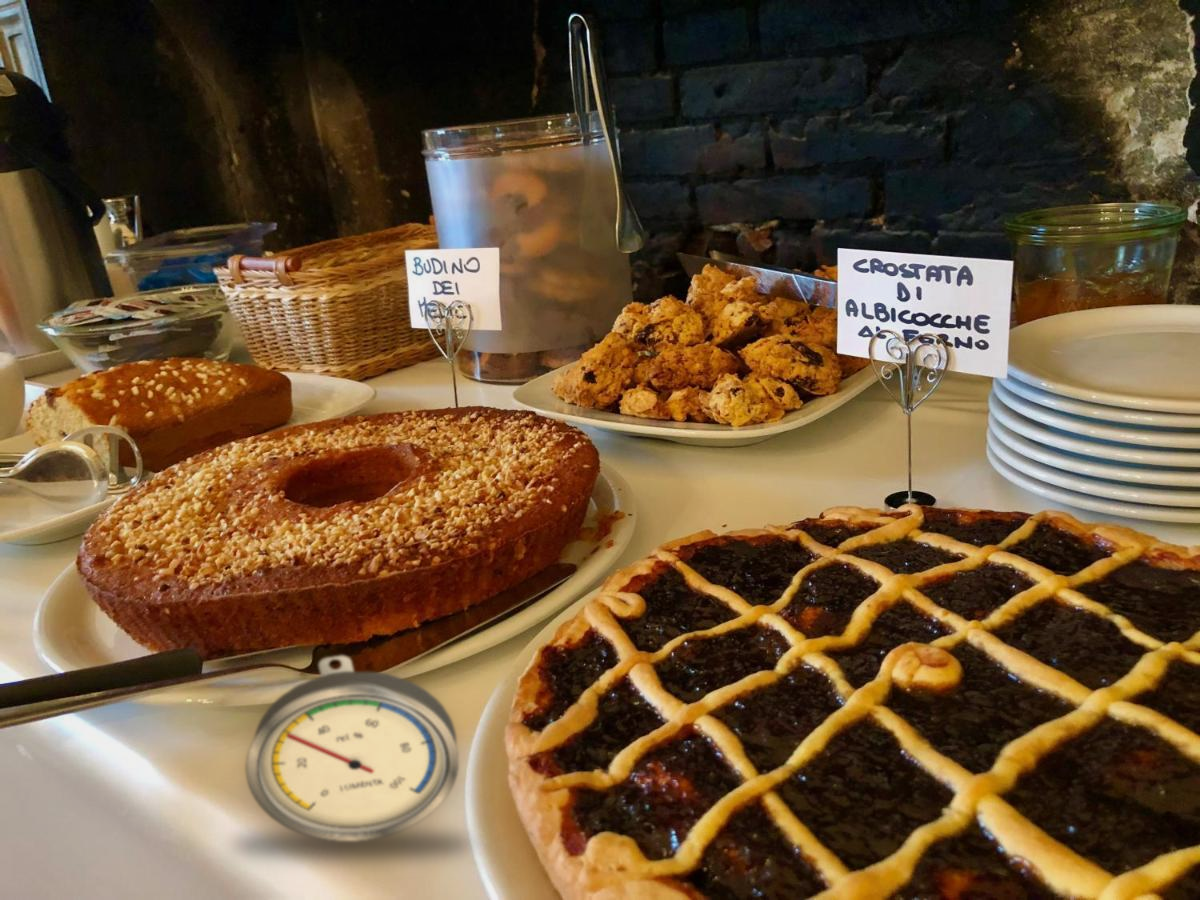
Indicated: 32%
